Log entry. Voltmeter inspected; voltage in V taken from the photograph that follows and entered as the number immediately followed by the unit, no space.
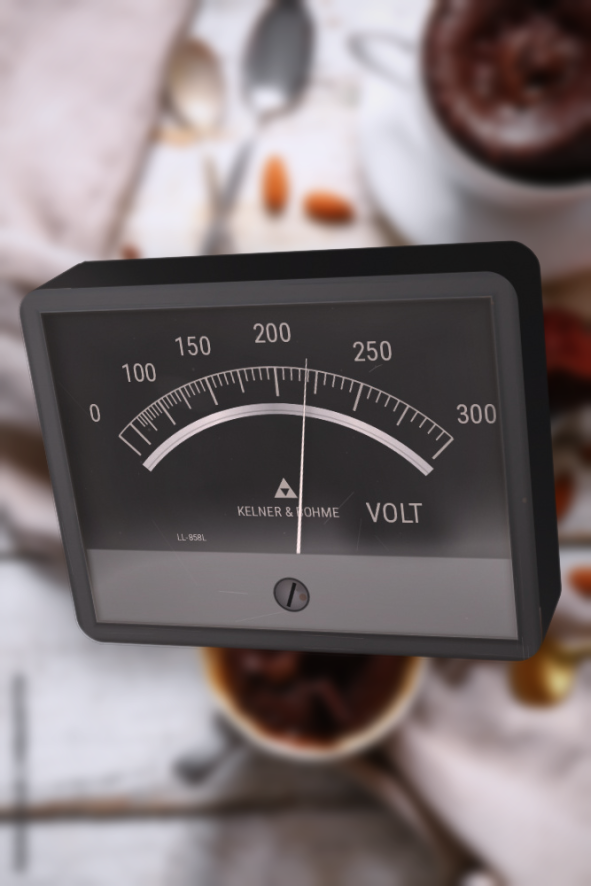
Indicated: 220V
